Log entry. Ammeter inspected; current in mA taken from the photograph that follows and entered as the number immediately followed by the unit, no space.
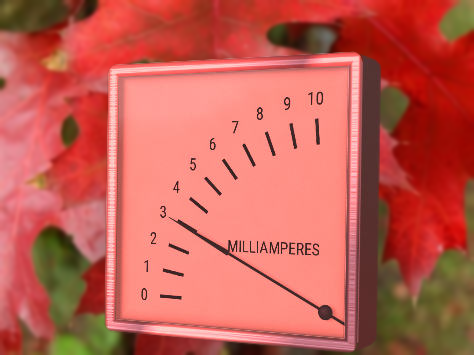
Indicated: 3mA
